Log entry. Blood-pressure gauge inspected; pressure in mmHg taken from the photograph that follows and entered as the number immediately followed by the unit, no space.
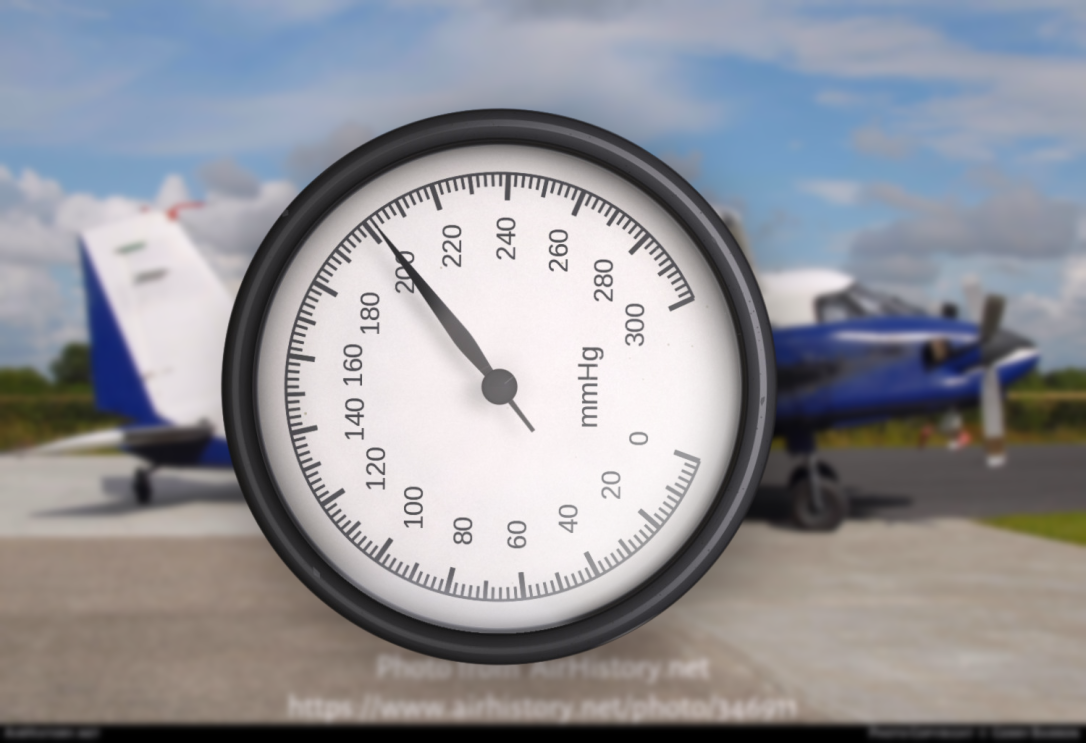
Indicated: 202mmHg
